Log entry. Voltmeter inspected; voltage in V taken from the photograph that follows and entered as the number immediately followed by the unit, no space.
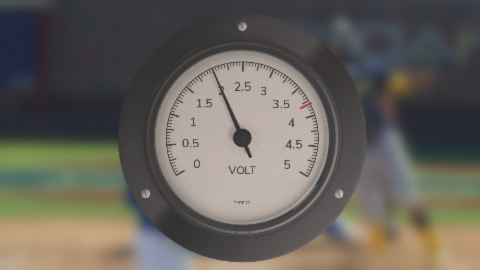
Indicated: 2V
